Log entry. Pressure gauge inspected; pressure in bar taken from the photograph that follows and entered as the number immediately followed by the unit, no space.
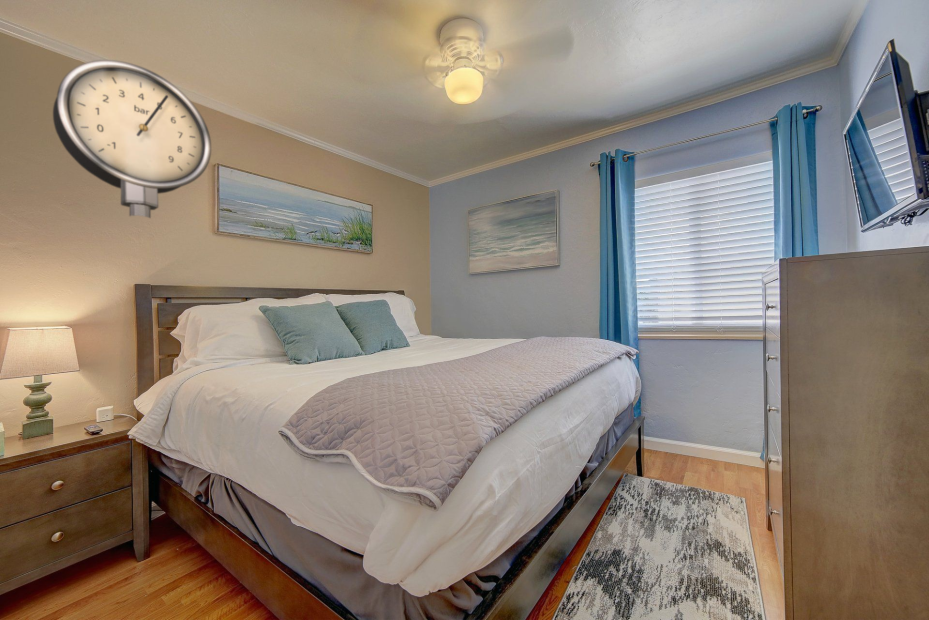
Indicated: 5bar
